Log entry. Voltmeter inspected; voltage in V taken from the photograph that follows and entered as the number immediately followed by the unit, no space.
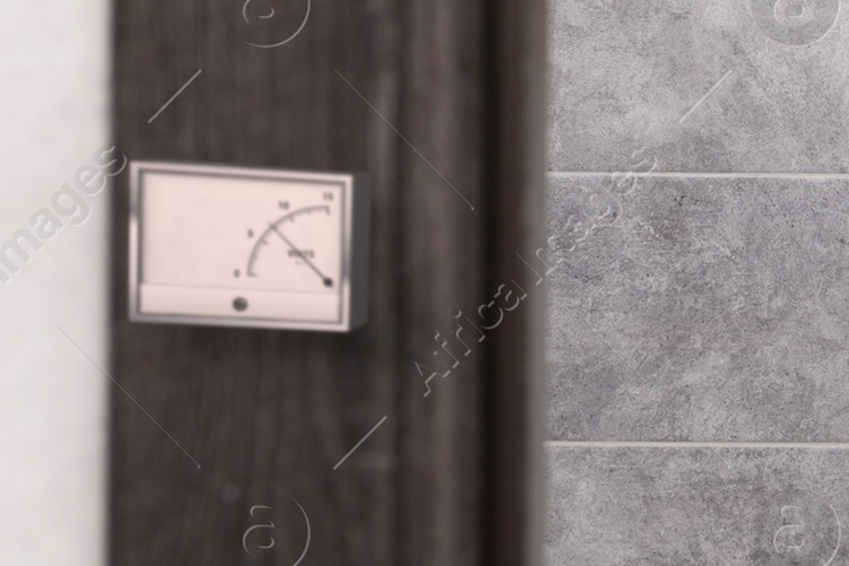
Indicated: 7.5V
